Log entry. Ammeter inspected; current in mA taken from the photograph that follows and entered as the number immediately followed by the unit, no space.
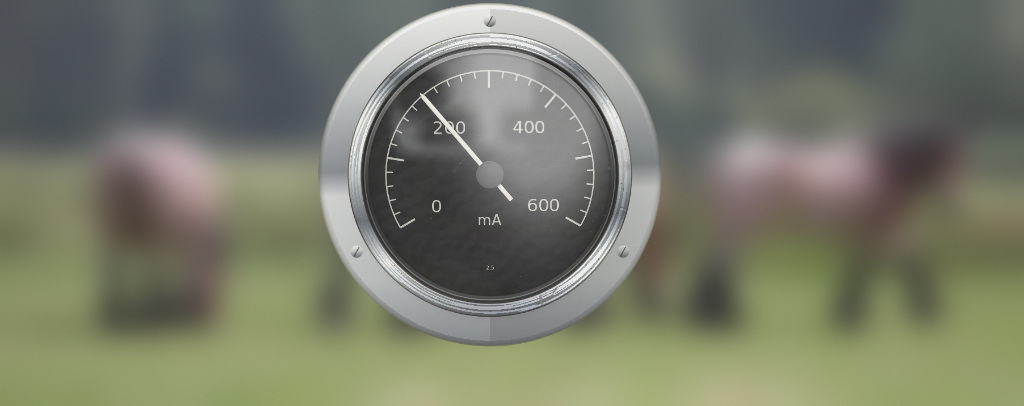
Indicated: 200mA
